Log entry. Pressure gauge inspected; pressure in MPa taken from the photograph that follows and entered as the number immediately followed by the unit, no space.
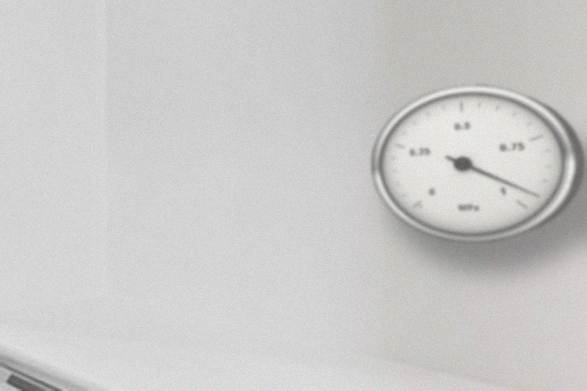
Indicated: 0.95MPa
